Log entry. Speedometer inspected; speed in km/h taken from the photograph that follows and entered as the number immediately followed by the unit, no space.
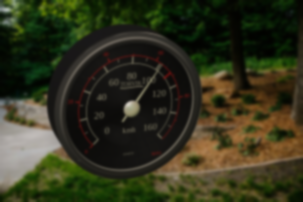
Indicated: 100km/h
